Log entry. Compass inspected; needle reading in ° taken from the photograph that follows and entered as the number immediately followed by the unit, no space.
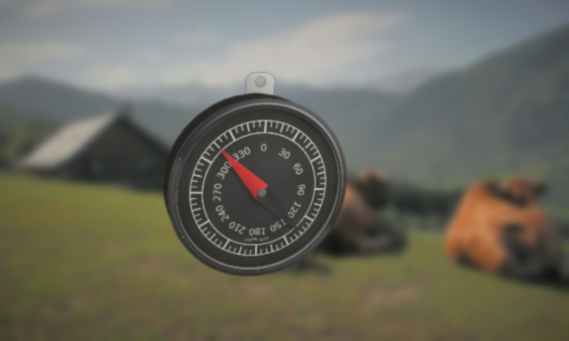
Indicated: 315°
